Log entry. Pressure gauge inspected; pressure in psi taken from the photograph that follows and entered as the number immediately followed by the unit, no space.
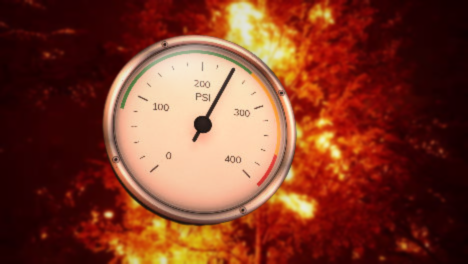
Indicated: 240psi
